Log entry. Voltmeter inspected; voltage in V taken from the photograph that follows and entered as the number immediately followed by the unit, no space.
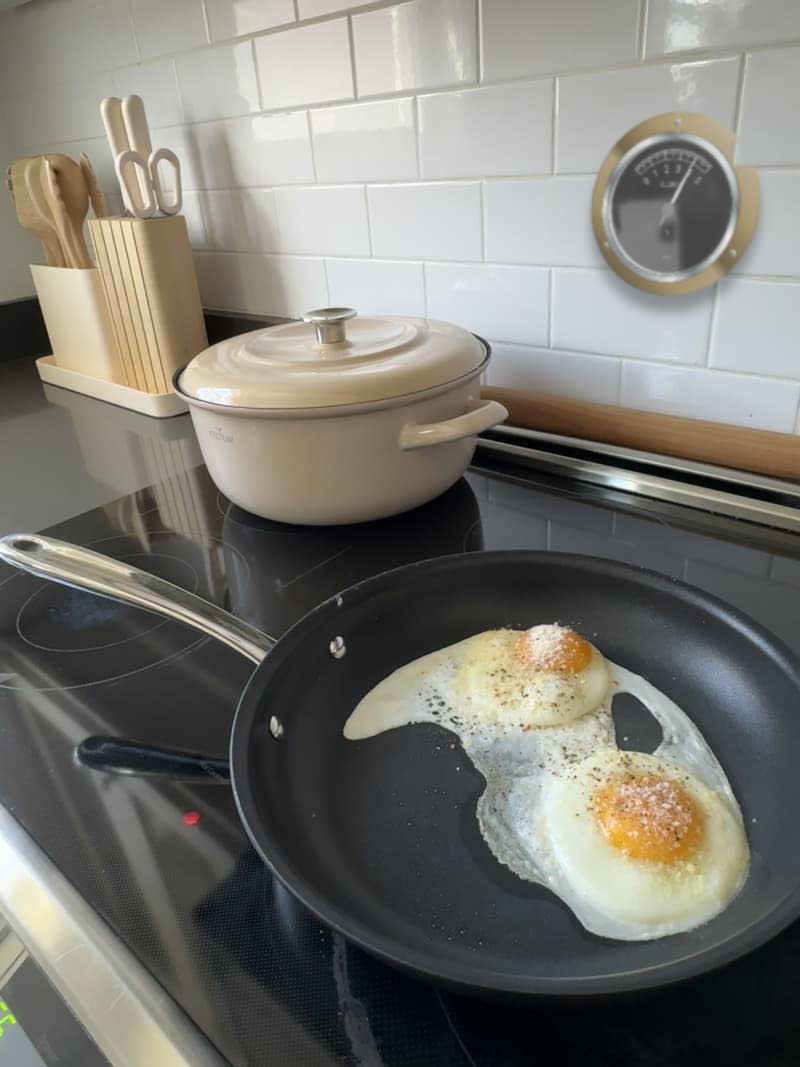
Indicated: 4V
